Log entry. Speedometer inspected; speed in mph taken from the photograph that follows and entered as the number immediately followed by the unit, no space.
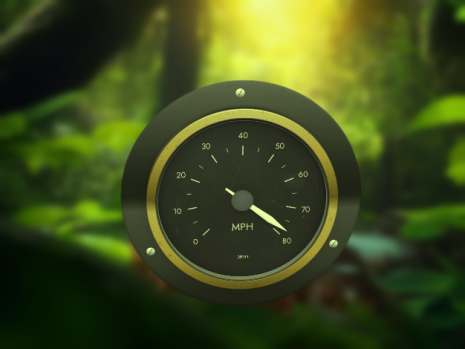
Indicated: 77.5mph
